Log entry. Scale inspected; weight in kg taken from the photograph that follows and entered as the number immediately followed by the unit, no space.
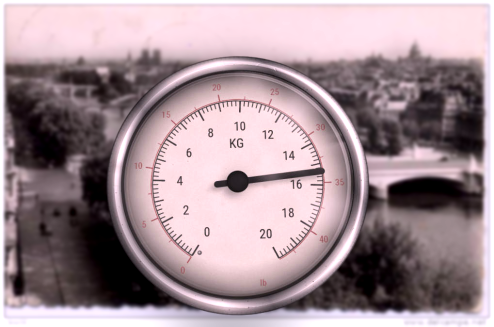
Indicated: 15.4kg
